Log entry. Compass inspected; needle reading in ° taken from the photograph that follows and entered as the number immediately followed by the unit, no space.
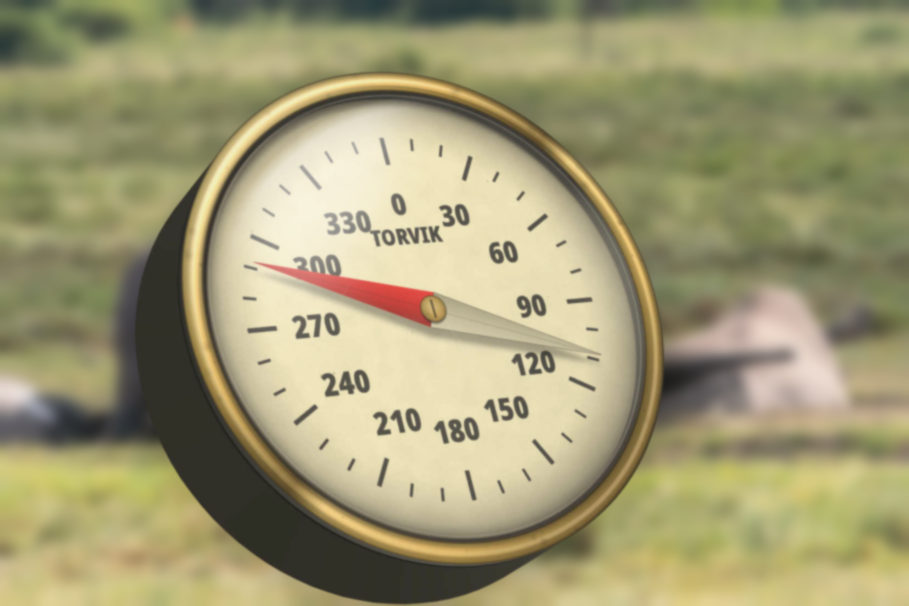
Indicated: 290°
